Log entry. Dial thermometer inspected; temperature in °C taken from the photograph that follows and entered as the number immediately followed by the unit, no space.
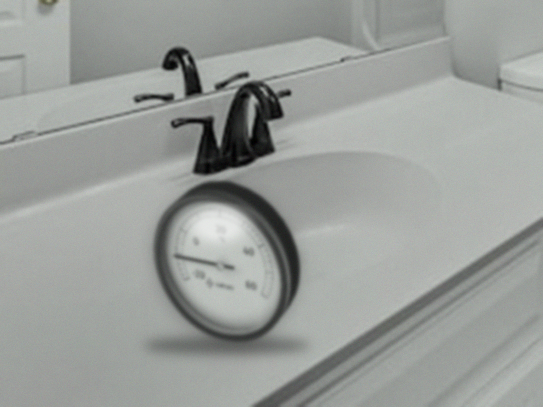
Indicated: -10°C
